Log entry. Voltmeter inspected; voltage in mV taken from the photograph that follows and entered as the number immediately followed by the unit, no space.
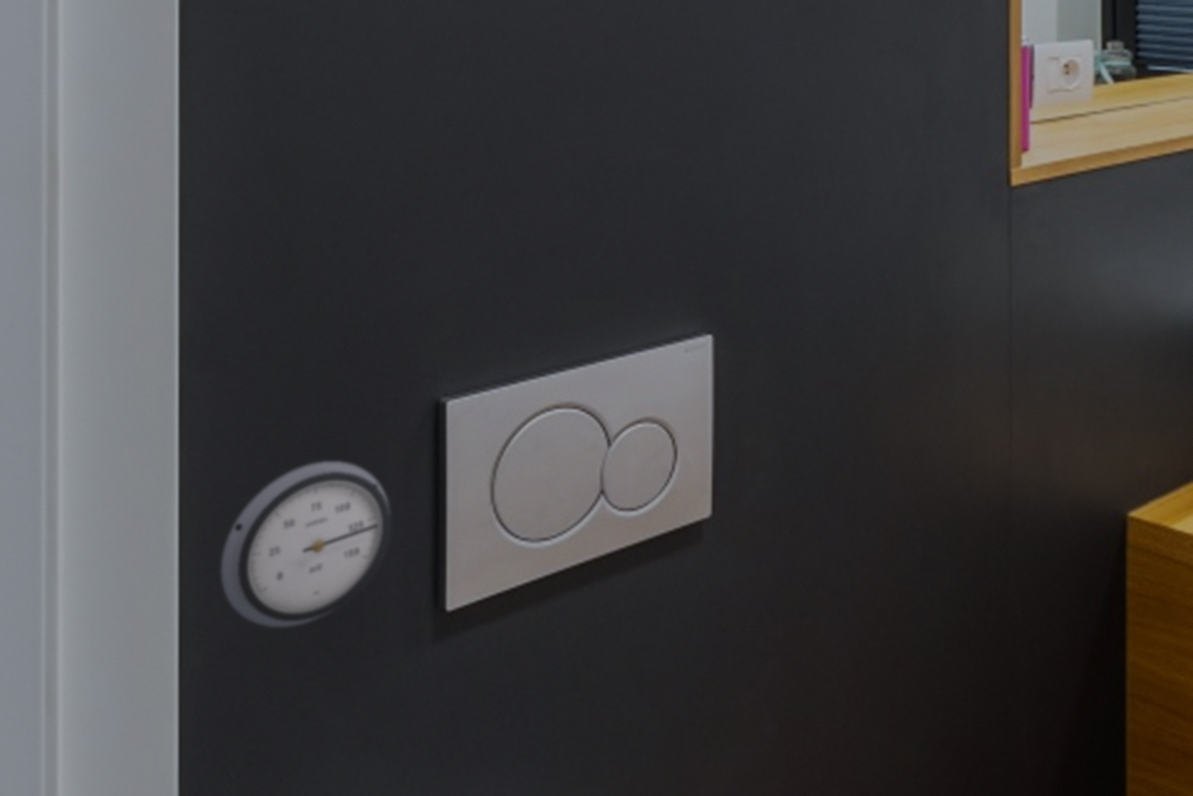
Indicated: 130mV
